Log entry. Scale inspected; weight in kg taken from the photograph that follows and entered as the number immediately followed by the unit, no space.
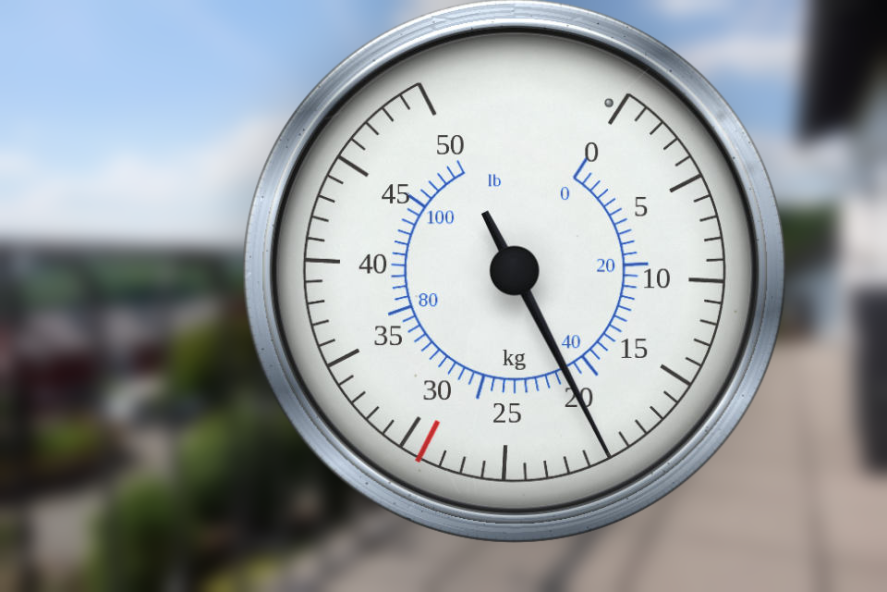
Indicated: 20kg
